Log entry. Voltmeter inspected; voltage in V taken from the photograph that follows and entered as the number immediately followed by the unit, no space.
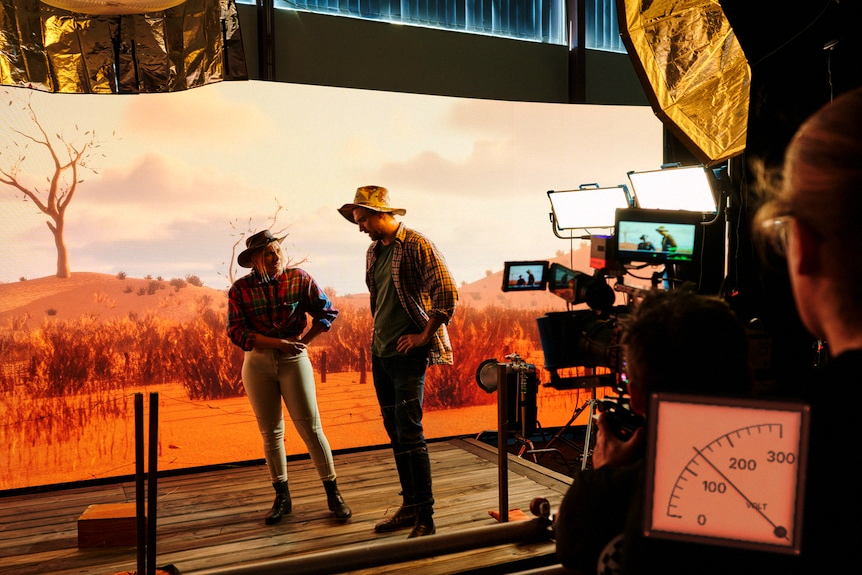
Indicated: 140V
